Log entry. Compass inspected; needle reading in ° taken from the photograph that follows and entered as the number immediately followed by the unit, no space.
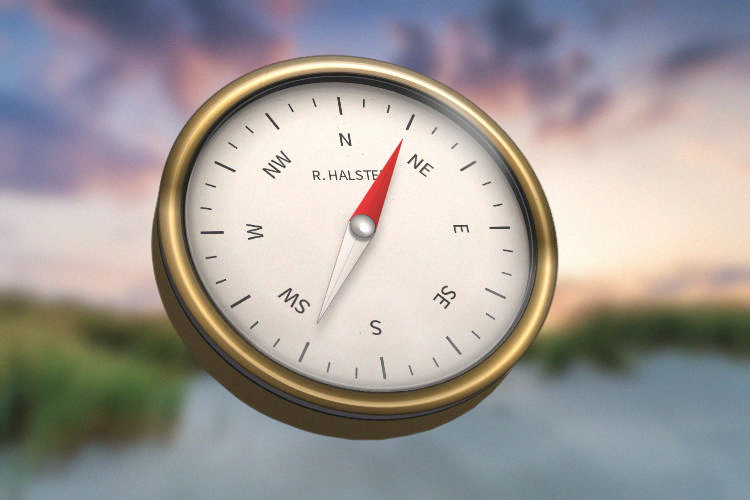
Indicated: 30°
